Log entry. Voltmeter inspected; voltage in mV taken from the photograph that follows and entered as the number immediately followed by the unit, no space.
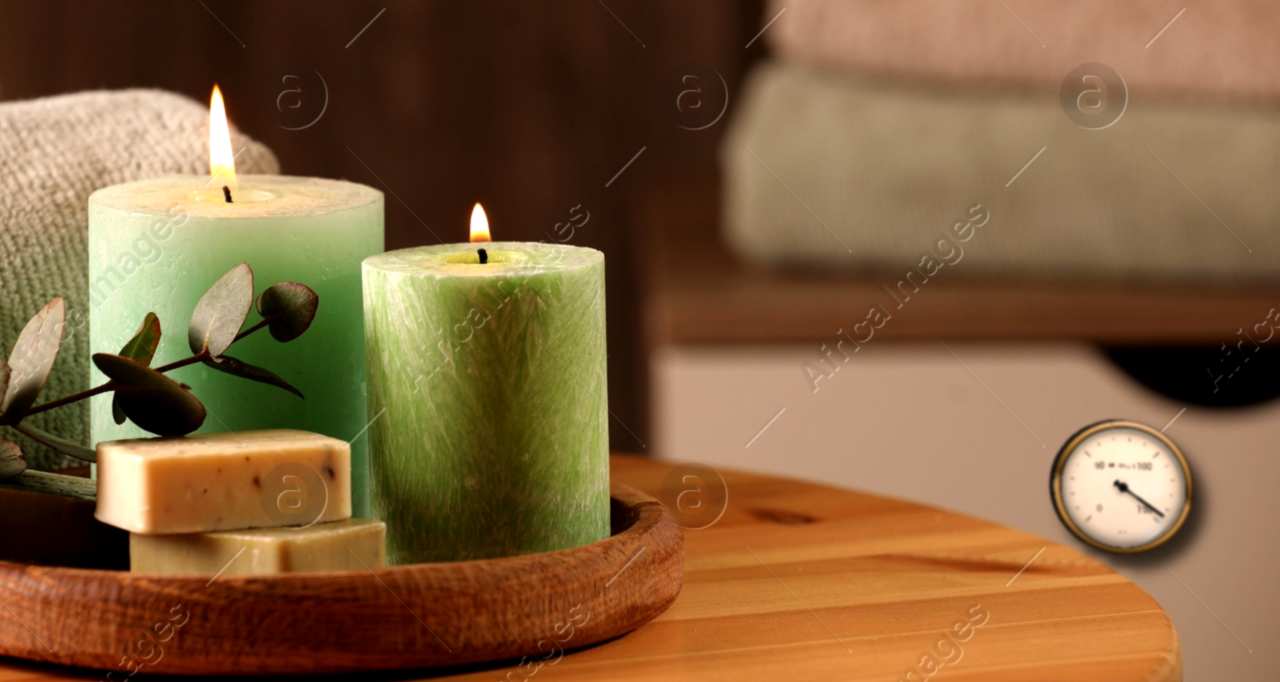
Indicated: 145mV
